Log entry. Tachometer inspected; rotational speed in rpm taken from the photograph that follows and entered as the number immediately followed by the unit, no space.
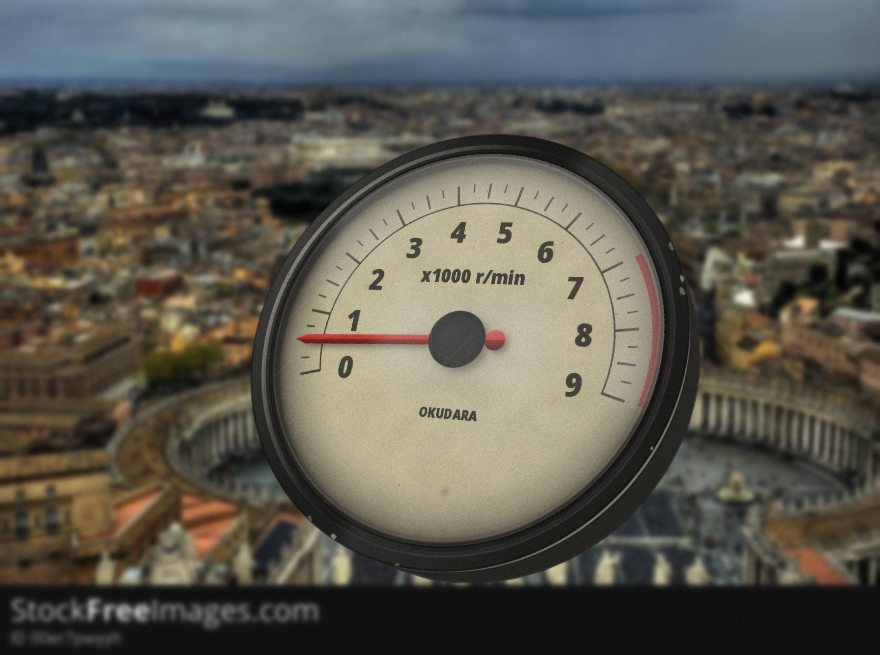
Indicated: 500rpm
